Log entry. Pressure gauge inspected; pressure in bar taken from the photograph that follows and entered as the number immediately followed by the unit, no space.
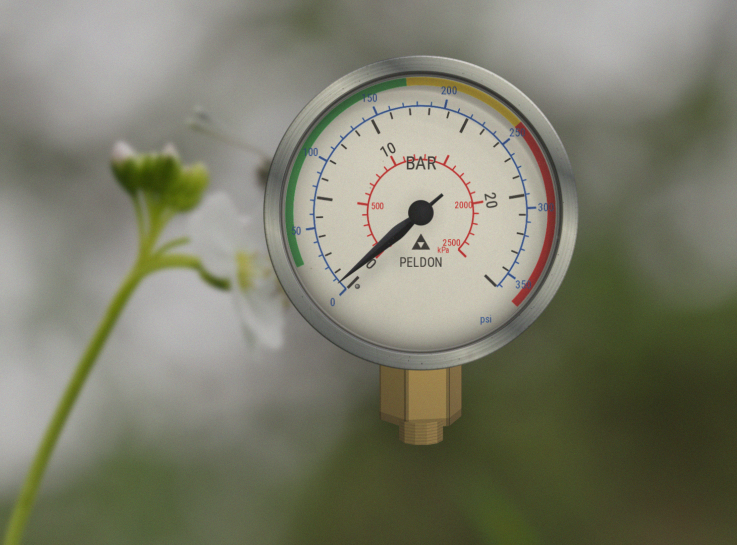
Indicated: 0.5bar
